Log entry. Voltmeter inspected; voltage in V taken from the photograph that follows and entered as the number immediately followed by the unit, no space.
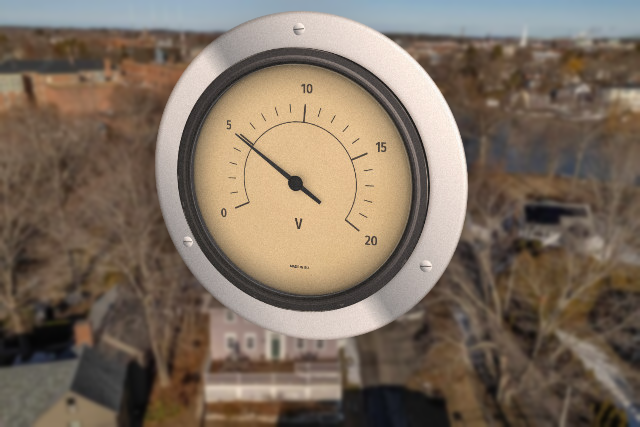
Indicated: 5V
